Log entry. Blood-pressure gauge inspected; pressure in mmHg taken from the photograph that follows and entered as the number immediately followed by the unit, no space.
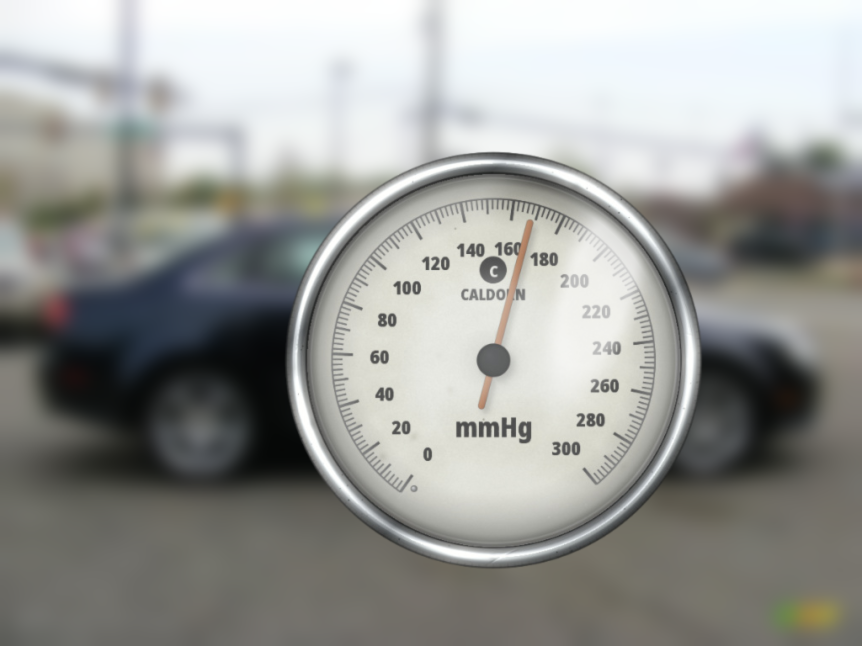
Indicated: 168mmHg
